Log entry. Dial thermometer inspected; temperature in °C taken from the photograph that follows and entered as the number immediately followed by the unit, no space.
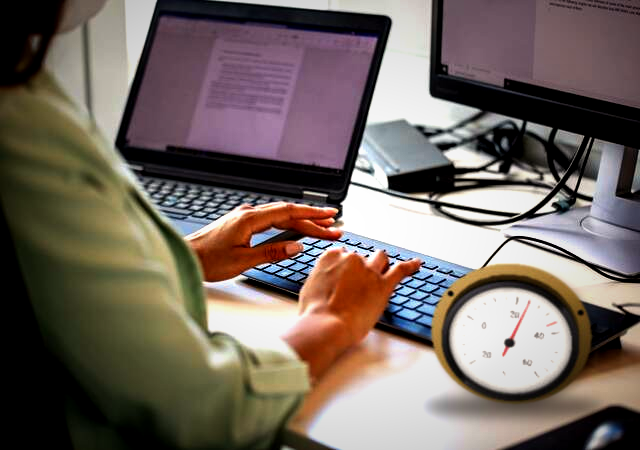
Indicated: 24°C
